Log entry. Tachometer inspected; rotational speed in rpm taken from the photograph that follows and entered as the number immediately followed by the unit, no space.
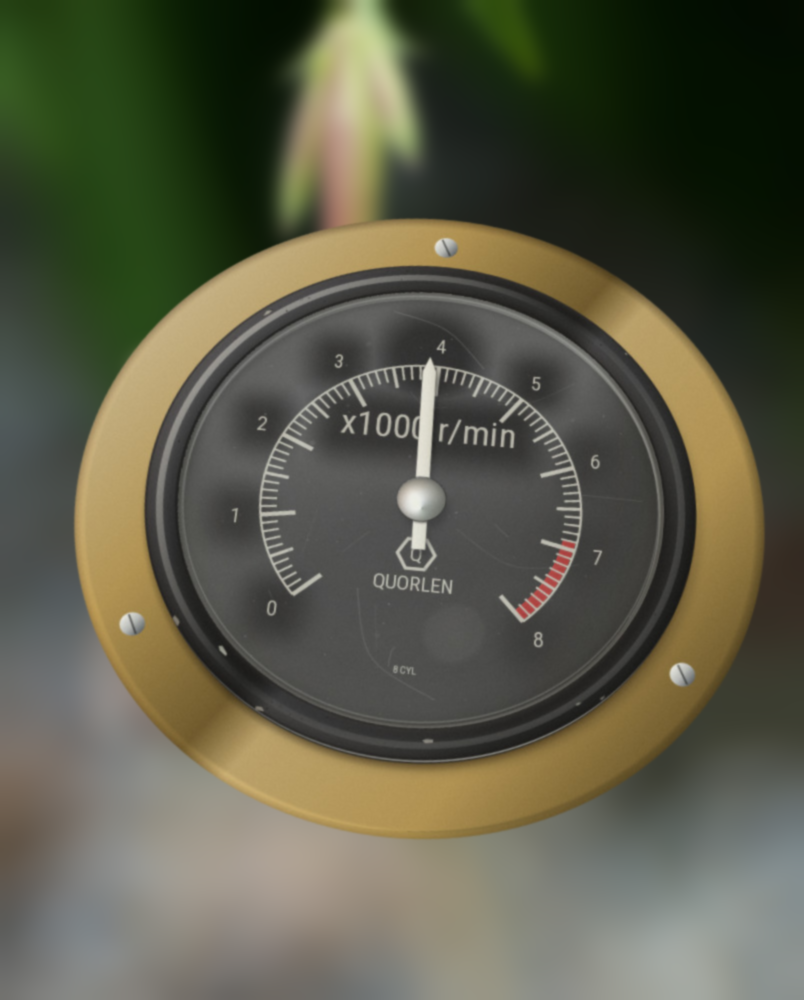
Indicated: 3900rpm
